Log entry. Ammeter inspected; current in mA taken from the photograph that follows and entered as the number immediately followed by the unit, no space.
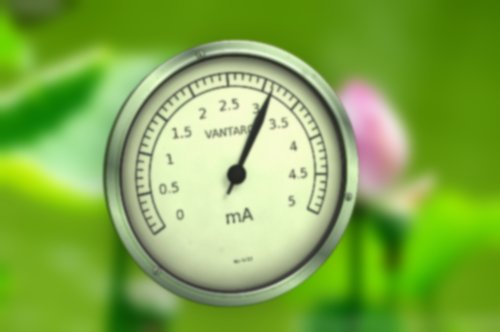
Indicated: 3.1mA
